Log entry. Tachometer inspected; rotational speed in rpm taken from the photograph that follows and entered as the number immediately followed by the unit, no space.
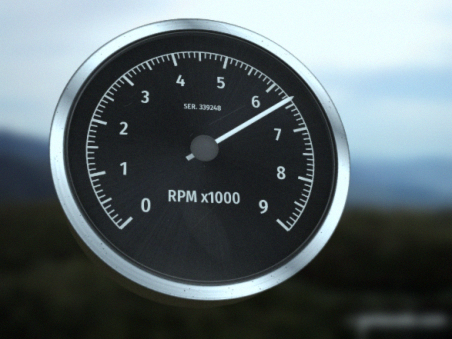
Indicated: 6400rpm
